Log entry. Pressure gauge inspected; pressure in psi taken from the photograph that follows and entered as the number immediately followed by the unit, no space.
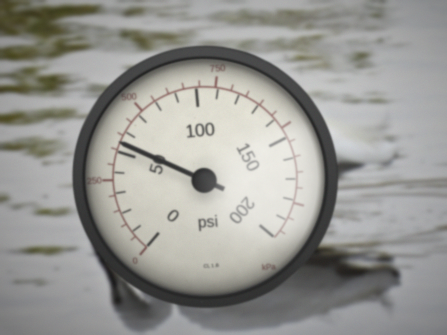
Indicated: 55psi
